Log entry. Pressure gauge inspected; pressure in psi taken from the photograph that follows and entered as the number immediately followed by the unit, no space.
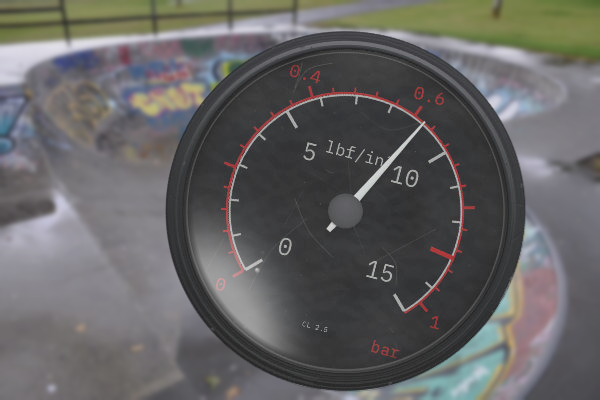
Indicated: 9psi
